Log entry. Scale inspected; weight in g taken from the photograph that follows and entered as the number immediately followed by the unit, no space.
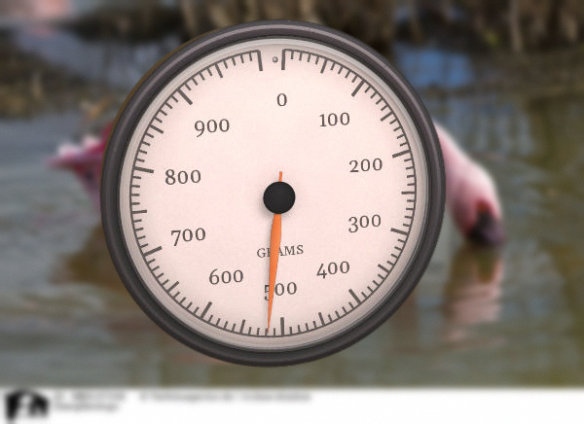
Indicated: 520g
